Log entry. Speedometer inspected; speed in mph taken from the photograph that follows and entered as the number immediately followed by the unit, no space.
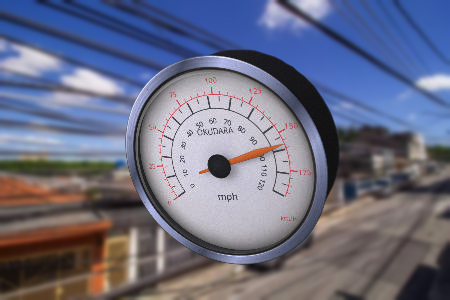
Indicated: 97.5mph
